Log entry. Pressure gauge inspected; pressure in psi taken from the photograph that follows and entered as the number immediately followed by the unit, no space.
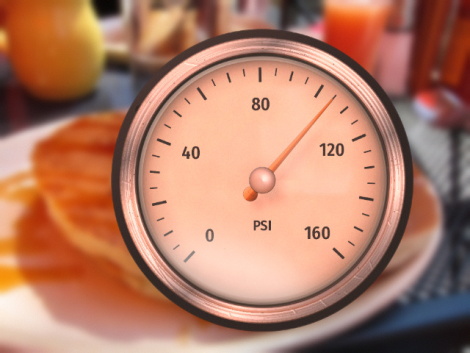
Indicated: 105psi
